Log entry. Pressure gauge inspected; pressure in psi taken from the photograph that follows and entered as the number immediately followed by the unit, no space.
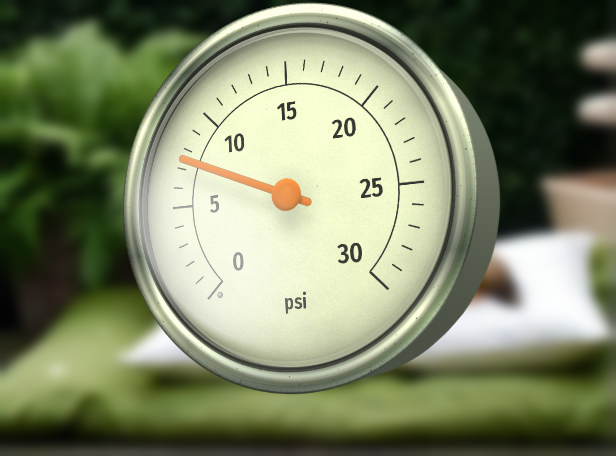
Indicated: 7.5psi
